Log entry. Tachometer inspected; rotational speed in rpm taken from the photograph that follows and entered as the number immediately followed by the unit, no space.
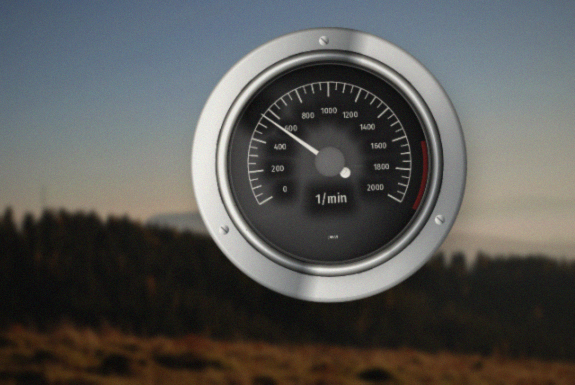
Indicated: 550rpm
